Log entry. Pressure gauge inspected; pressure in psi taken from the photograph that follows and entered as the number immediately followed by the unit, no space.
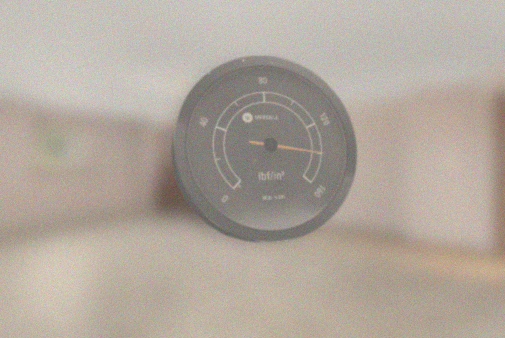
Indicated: 140psi
